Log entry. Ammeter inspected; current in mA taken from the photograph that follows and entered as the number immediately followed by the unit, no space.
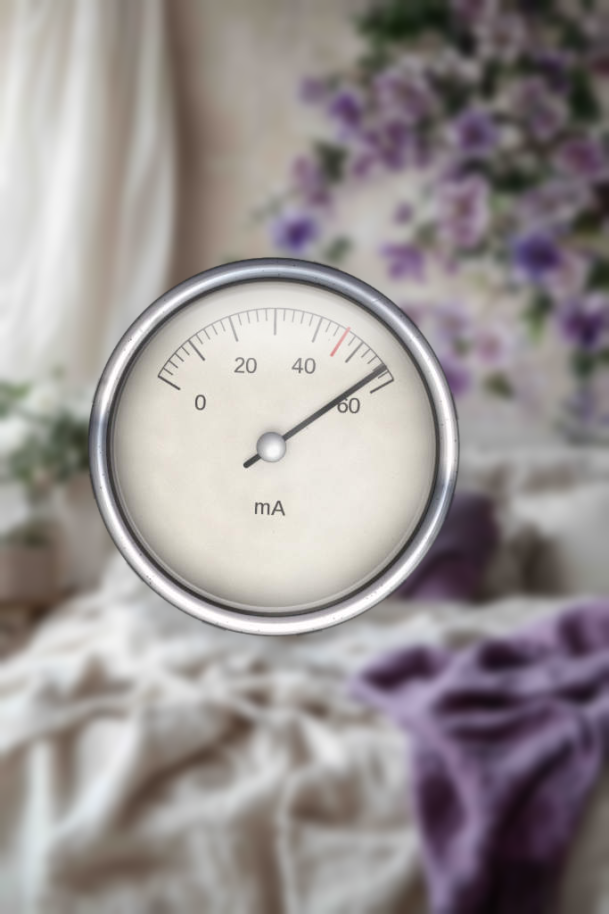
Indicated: 57mA
